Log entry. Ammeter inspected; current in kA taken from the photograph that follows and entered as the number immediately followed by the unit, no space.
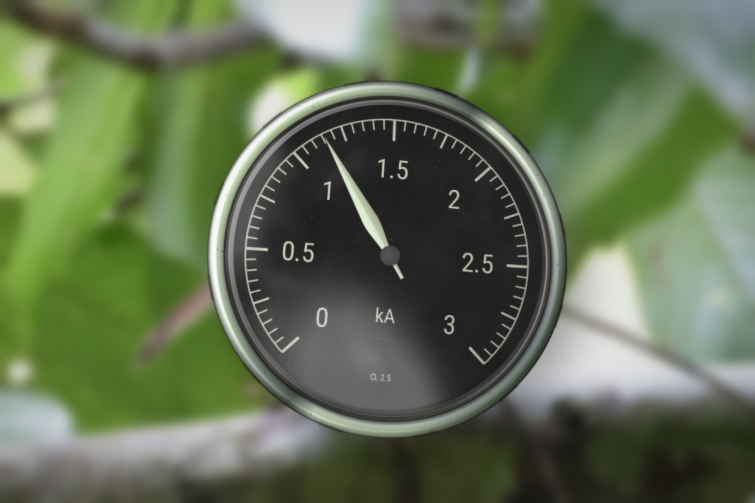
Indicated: 1.15kA
